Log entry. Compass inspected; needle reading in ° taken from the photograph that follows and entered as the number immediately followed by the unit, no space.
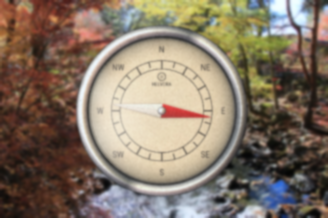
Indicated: 97.5°
